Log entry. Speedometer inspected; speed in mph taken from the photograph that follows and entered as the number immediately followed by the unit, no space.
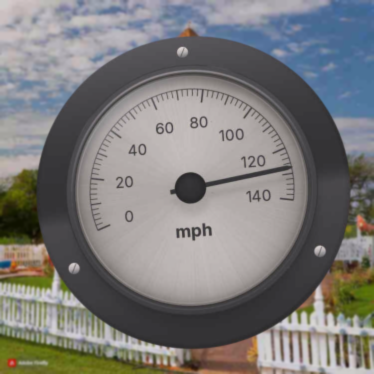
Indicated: 128mph
